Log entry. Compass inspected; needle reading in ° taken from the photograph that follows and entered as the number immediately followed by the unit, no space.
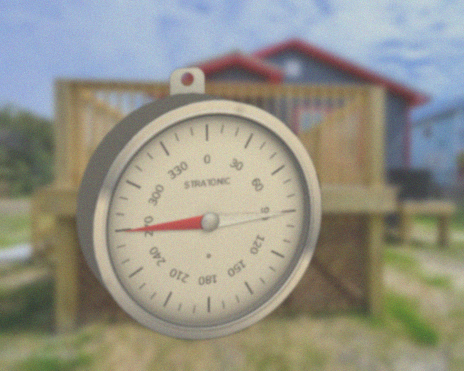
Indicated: 270°
